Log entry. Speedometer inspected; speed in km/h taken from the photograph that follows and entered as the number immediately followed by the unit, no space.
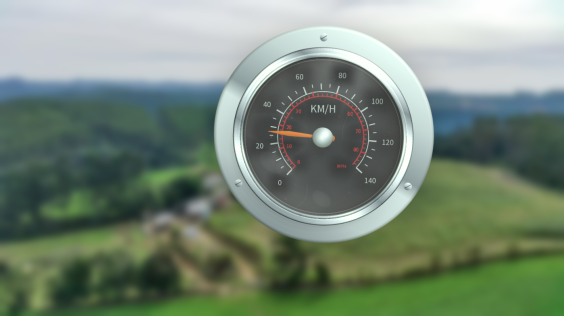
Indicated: 27.5km/h
